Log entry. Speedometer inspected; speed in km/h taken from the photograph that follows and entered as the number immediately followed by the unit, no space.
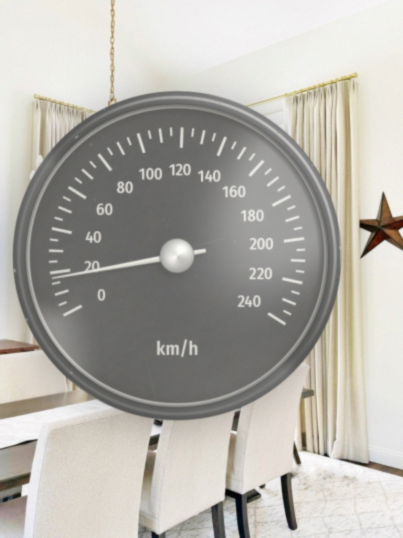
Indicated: 17.5km/h
